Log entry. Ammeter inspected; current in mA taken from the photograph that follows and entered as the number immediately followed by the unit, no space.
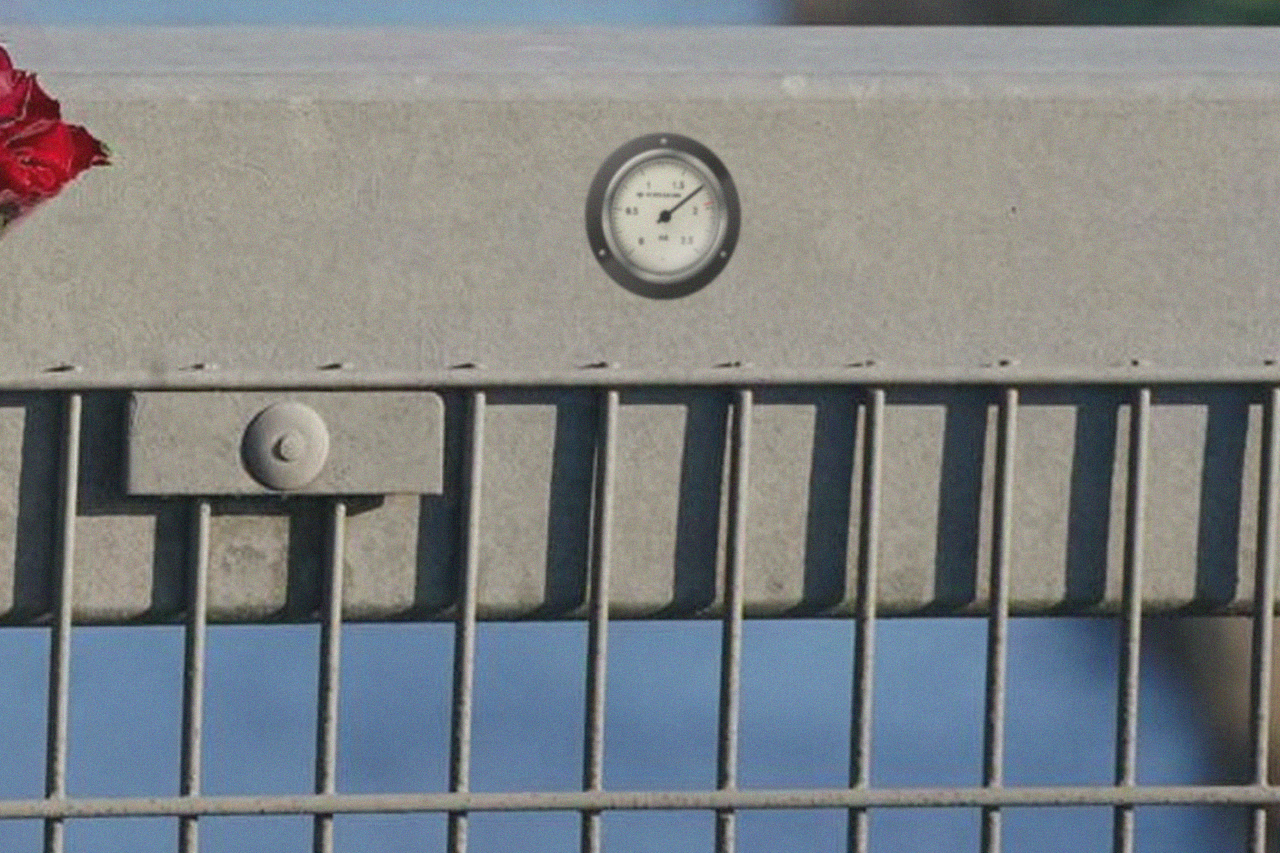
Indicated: 1.75mA
